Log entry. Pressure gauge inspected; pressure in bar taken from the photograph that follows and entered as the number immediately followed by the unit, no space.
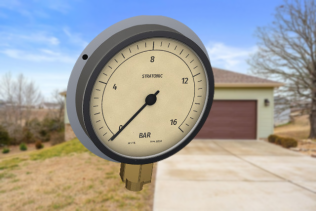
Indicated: 0bar
